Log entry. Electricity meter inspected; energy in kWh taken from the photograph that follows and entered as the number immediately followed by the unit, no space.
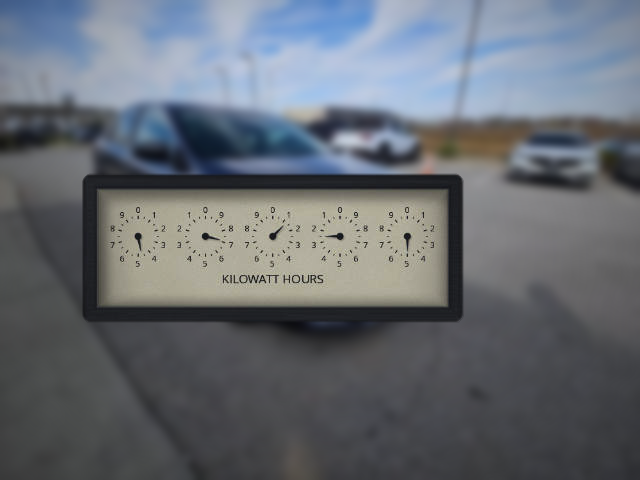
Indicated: 47125kWh
